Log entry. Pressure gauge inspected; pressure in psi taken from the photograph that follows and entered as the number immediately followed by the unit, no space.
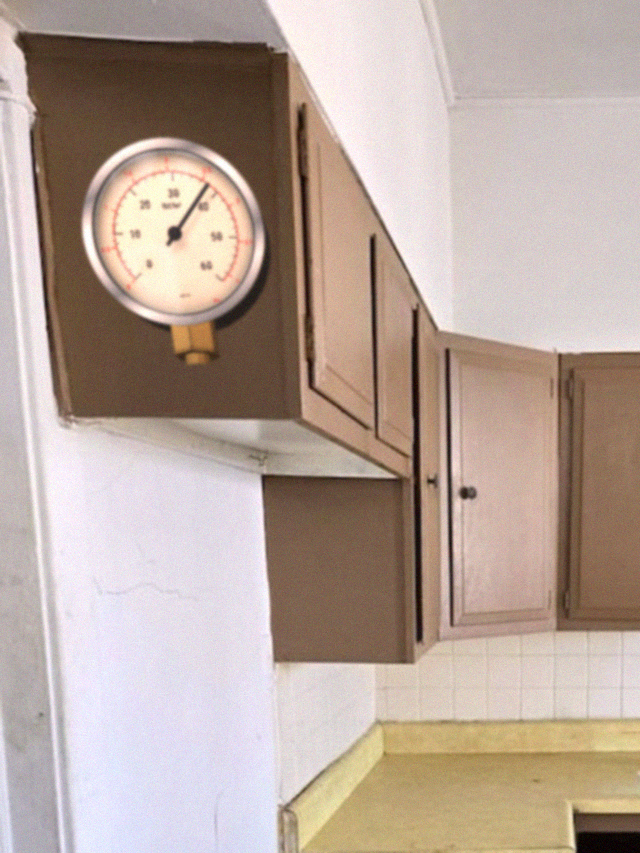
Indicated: 38psi
